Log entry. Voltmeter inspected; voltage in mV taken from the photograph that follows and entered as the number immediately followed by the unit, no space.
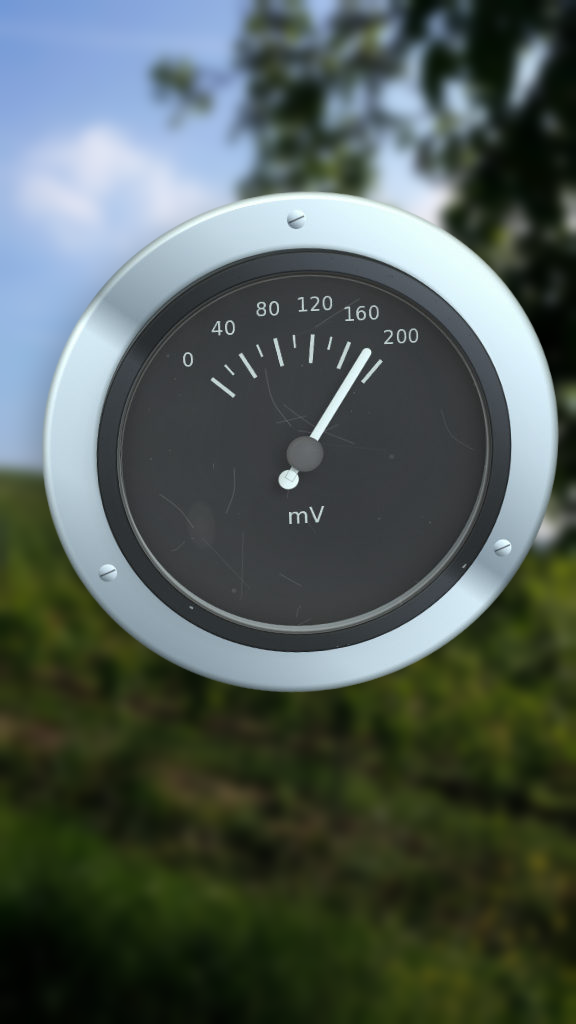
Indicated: 180mV
